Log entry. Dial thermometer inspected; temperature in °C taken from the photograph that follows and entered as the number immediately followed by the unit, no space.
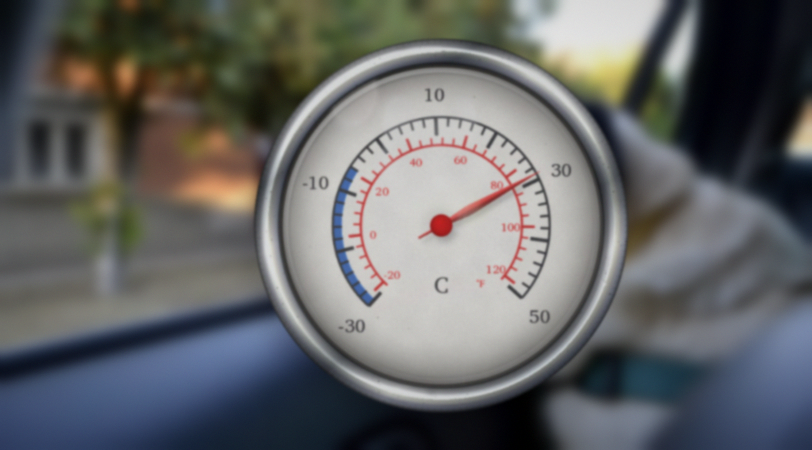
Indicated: 29°C
